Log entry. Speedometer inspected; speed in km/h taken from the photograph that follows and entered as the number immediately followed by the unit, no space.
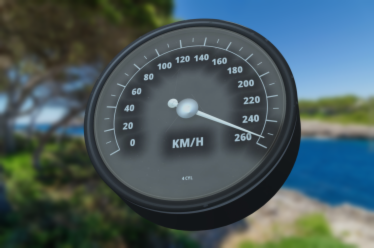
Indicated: 255km/h
